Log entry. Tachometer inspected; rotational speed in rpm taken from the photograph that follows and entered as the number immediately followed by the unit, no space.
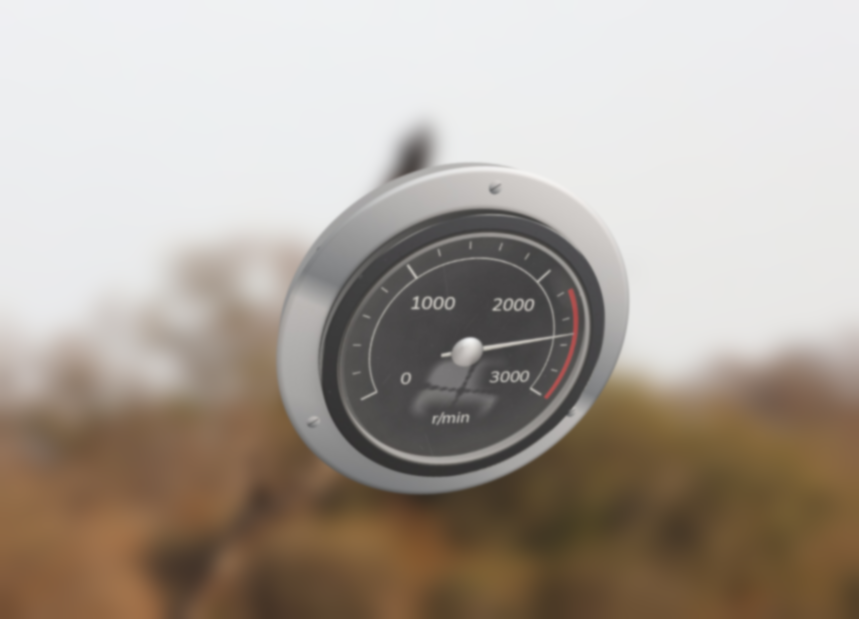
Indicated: 2500rpm
